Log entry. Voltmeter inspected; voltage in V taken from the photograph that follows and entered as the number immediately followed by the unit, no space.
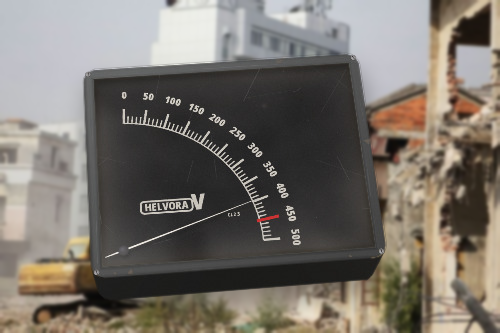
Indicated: 400V
